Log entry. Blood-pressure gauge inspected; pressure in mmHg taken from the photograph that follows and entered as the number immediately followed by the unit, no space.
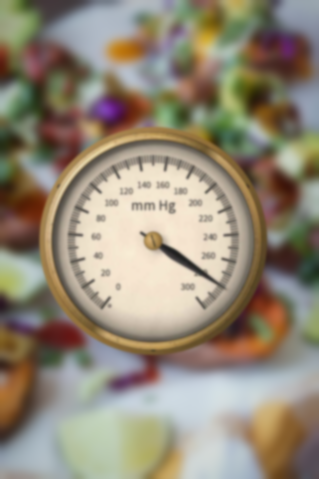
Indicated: 280mmHg
